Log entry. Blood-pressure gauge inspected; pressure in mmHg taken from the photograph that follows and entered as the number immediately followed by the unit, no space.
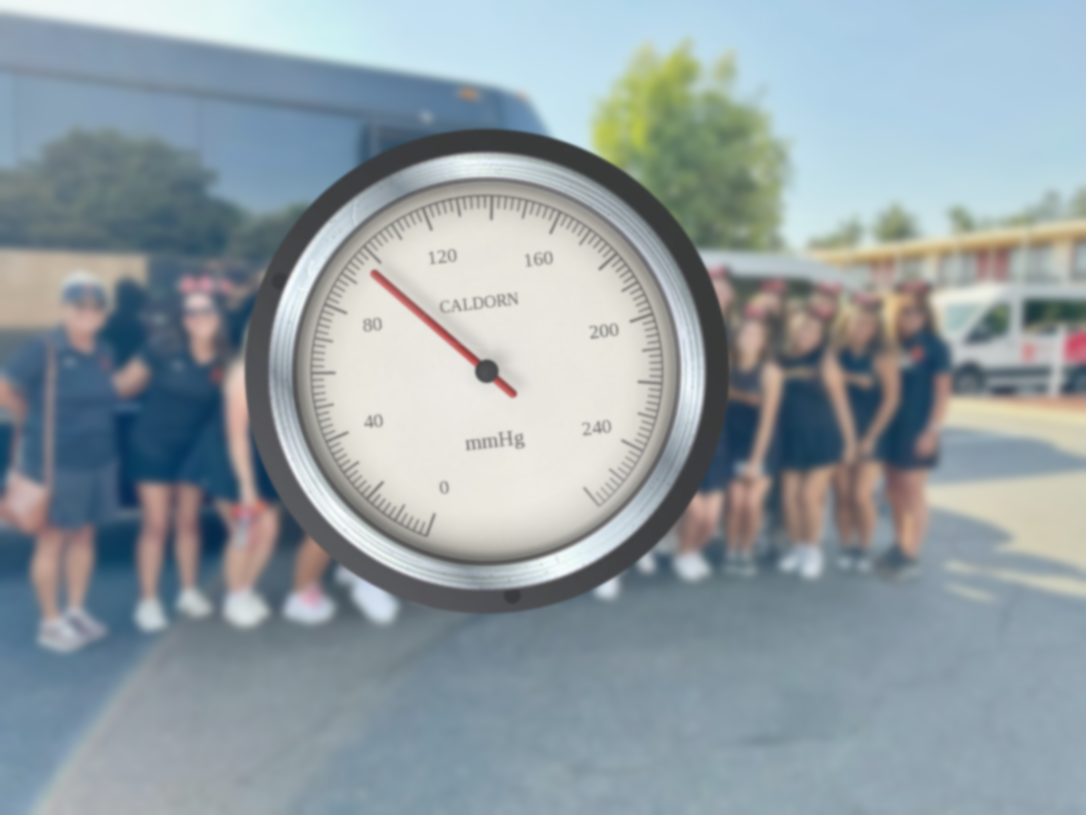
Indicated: 96mmHg
